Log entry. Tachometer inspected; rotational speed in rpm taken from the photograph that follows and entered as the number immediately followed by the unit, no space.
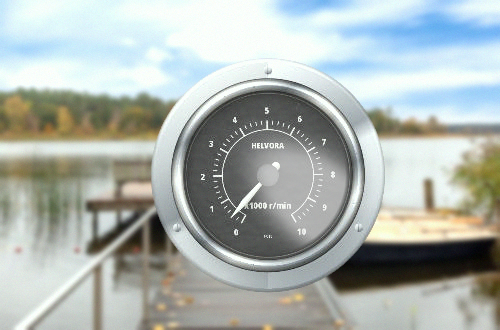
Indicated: 400rpm
